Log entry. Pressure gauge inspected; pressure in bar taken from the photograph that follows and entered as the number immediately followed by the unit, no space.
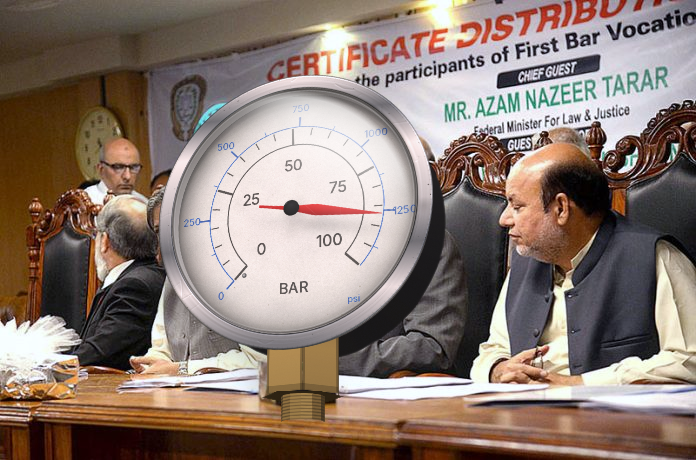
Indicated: 87.5bar
